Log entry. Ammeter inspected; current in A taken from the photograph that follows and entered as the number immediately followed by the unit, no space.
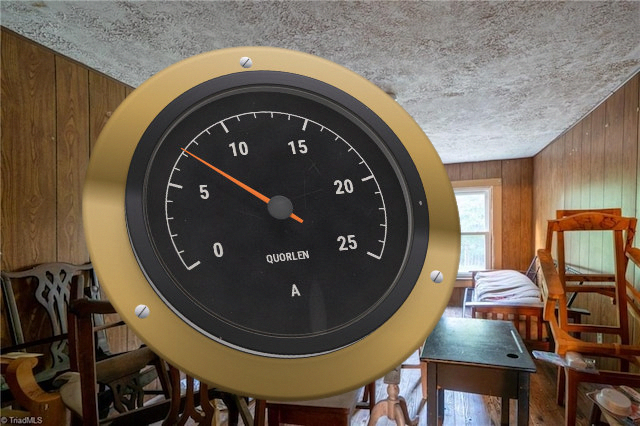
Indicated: 7A
